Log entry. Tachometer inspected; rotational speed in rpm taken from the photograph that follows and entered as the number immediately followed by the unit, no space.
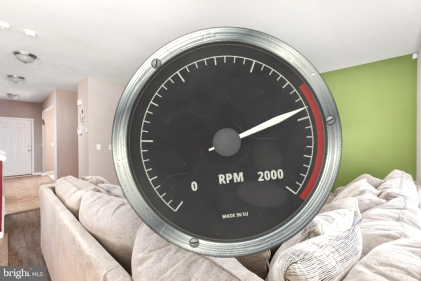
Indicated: 1550rpm
